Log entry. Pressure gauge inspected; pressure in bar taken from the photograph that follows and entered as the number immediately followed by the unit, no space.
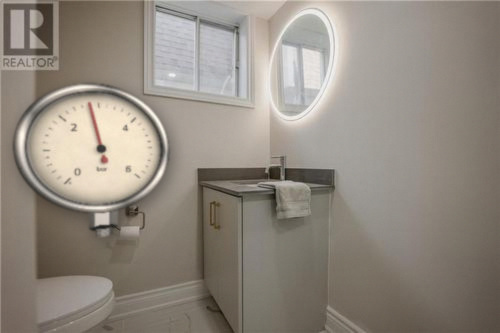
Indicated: 2.8bar
